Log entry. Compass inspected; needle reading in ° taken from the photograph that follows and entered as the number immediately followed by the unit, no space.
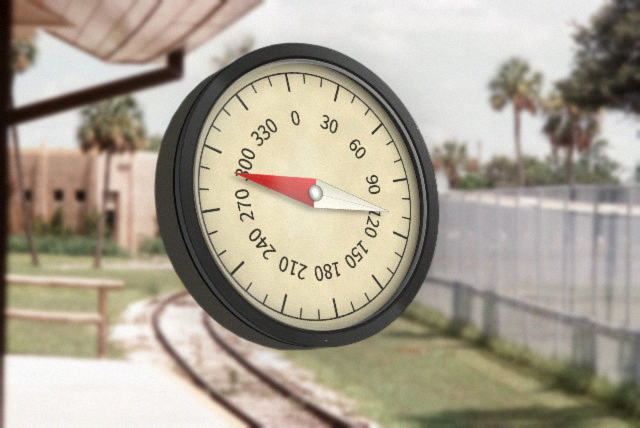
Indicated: 290°
